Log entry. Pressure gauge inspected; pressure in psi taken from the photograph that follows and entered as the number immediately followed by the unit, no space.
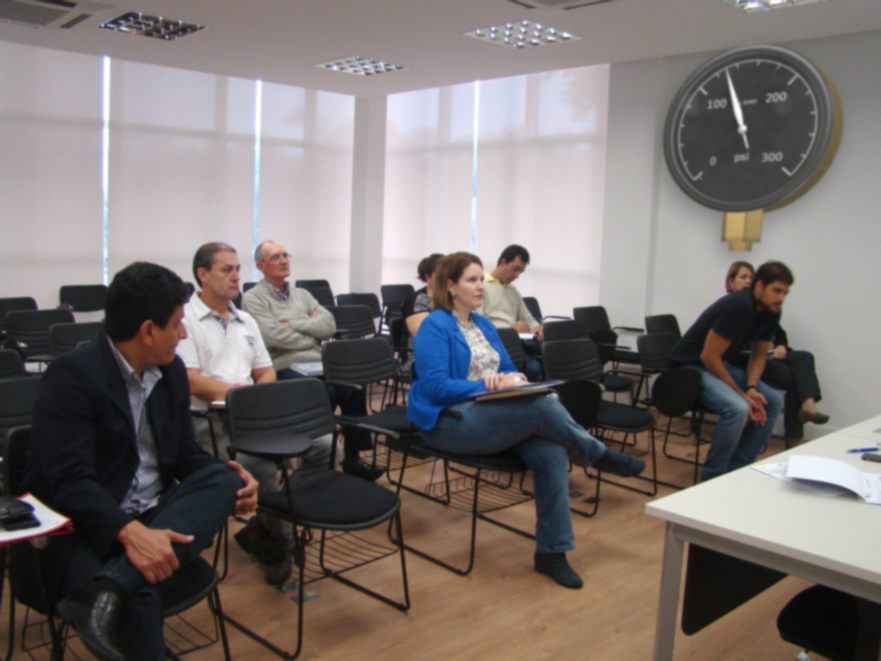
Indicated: 130psi
